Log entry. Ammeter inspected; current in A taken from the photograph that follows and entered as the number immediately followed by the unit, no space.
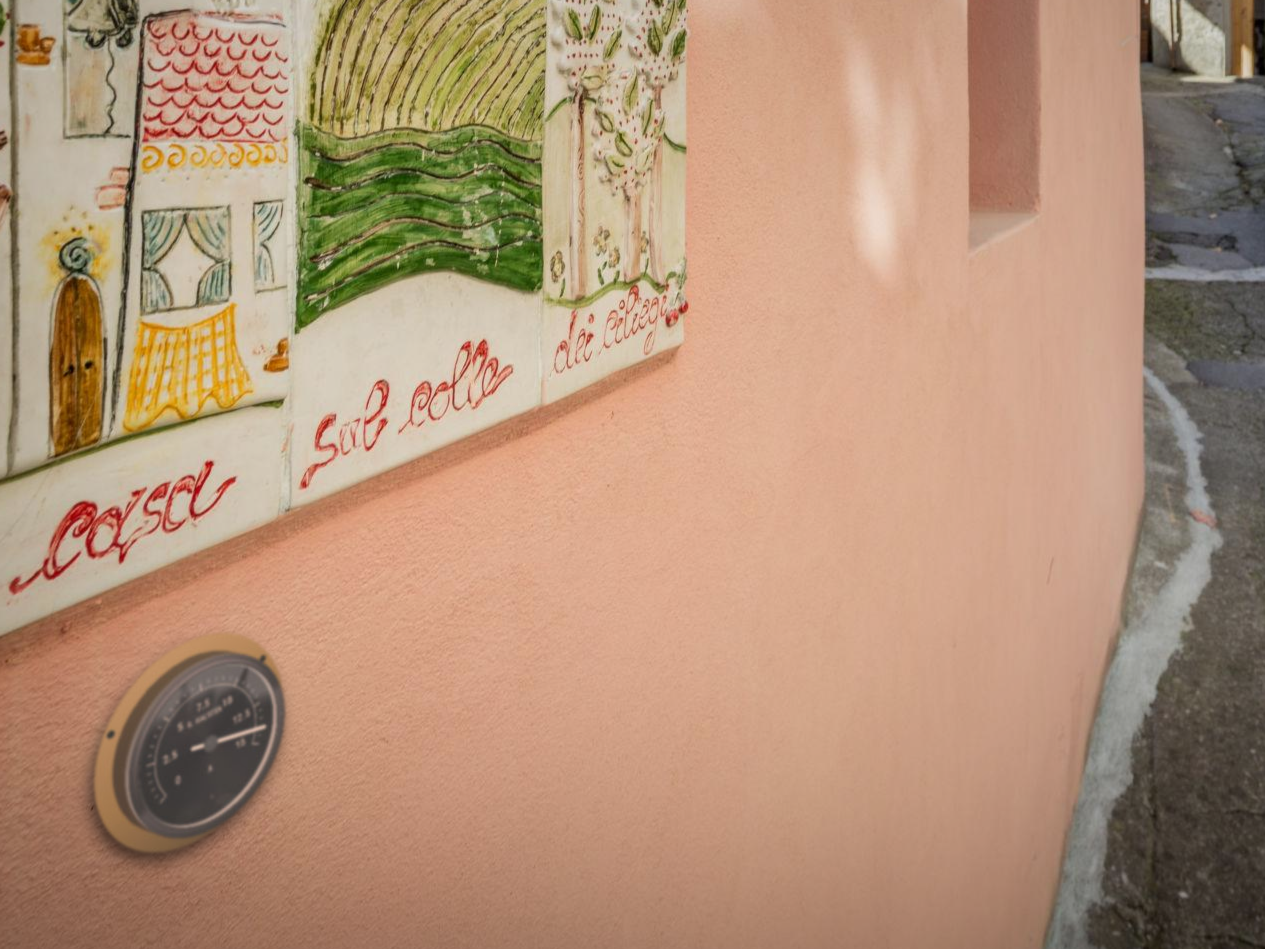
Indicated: 14A
